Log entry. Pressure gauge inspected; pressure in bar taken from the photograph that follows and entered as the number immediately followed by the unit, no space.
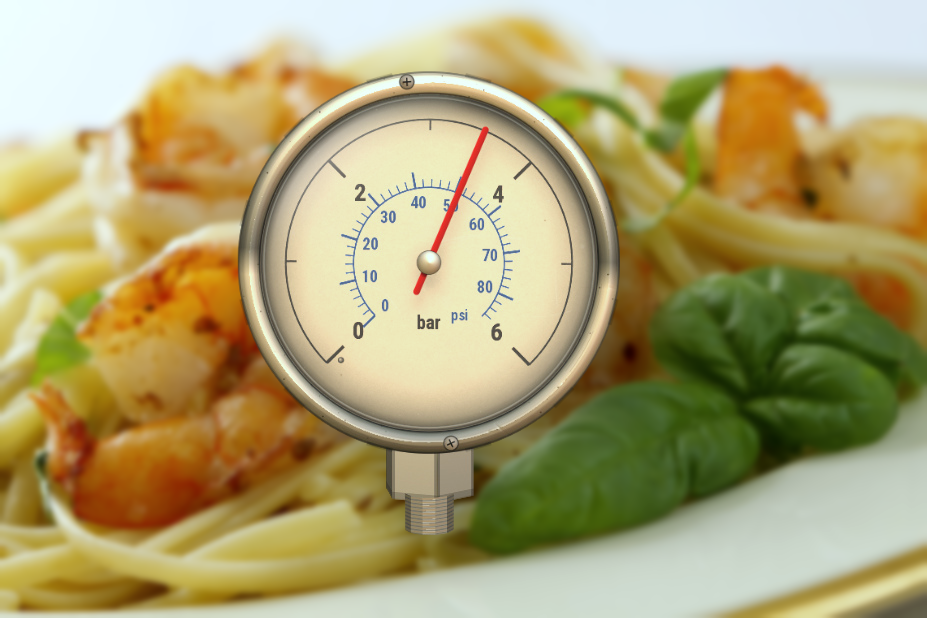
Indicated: 3.5bar
